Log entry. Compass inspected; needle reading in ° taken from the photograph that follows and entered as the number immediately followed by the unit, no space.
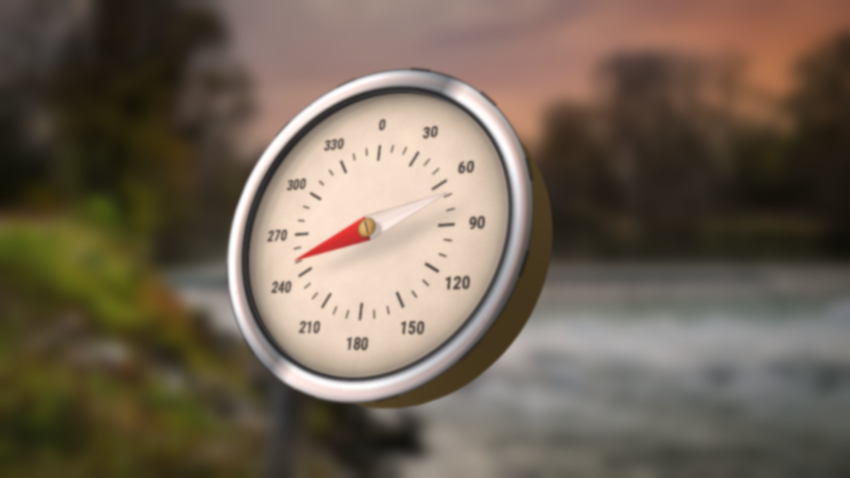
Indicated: 250°
